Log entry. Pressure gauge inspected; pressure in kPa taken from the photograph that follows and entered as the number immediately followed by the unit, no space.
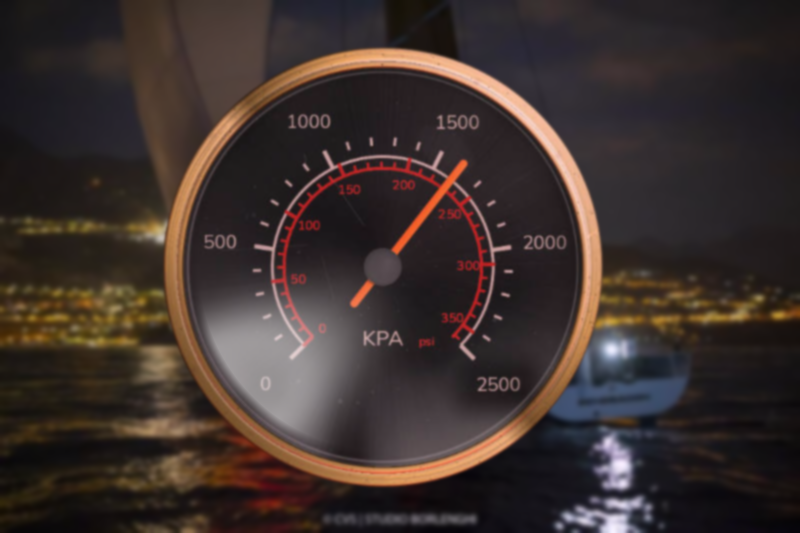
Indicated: 1600kPa
